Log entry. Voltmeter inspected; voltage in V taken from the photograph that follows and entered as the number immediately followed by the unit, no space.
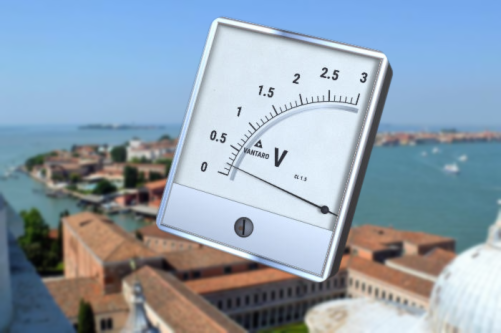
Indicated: 0.2V
